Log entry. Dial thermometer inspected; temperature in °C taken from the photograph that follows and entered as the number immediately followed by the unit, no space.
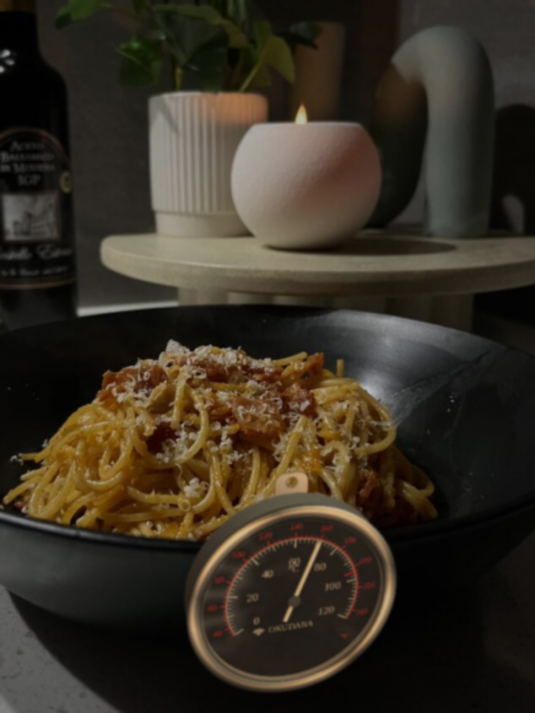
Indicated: 70°C
